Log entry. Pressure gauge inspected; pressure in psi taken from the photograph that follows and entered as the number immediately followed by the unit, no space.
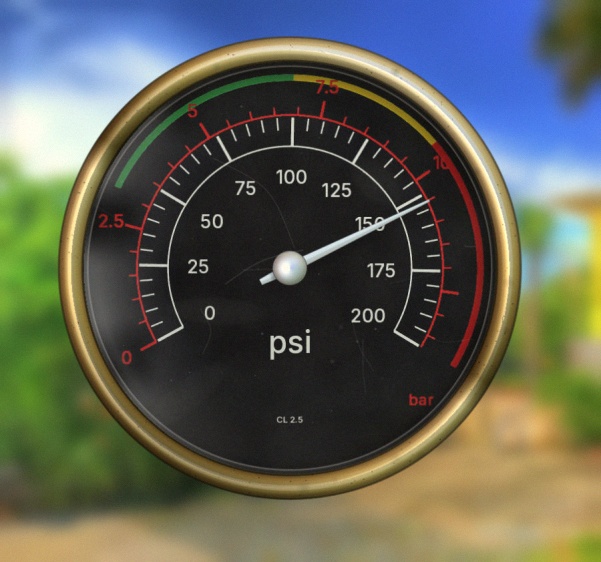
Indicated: 152.5psi
